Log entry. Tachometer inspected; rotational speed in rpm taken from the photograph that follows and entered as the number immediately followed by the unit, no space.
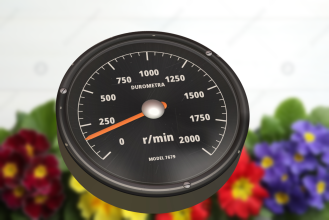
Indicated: 150rpm
